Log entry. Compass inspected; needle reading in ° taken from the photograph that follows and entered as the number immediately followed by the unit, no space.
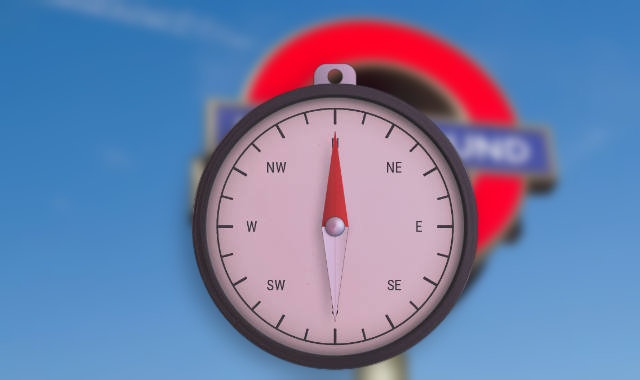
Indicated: 0°
